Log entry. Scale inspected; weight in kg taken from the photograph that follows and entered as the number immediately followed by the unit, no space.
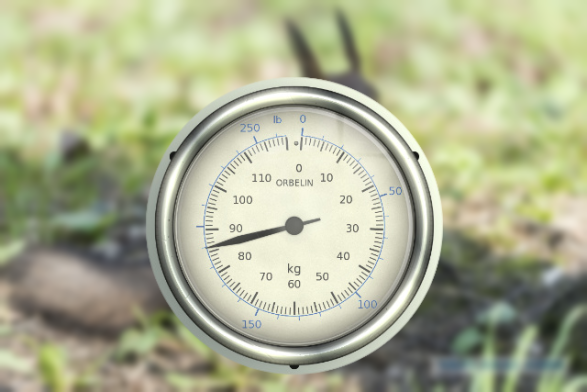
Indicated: 86kg
